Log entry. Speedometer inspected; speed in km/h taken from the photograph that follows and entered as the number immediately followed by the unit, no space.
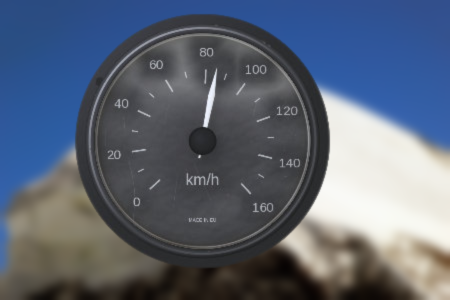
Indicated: 85km/h
